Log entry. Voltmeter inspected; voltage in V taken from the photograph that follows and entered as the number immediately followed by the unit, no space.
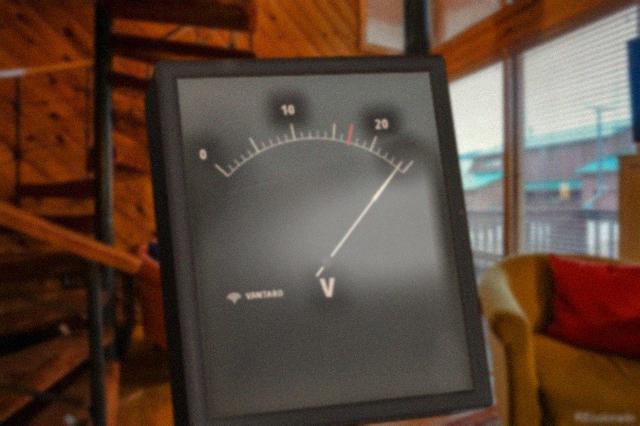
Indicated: 24V
